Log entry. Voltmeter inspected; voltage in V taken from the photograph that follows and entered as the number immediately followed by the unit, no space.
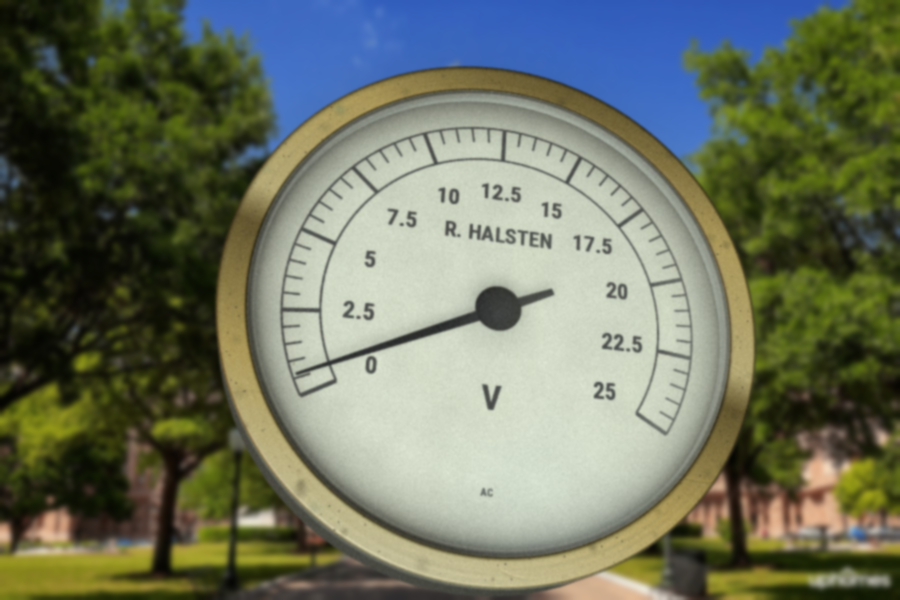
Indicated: 0.5V
